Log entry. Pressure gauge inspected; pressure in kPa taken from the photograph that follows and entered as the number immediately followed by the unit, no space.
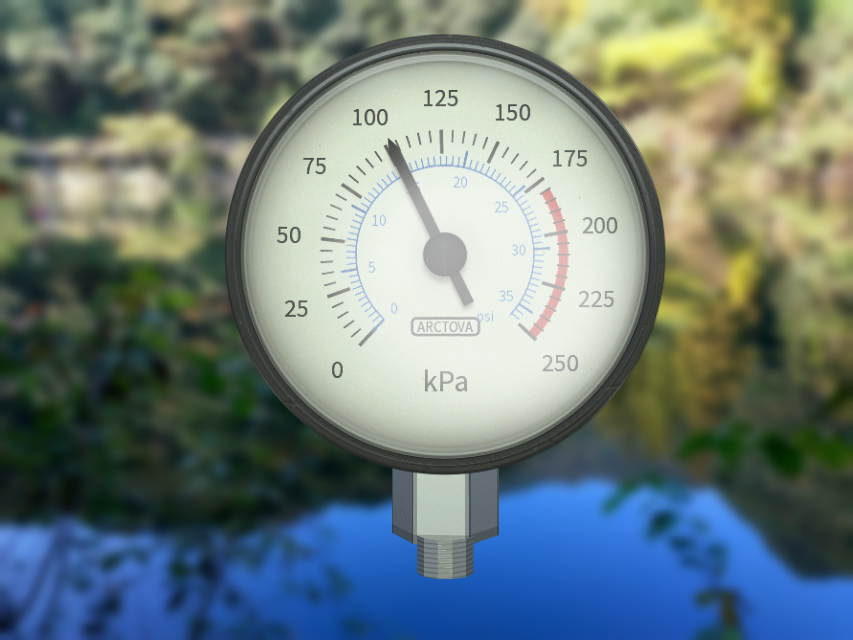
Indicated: 102.5kPa
